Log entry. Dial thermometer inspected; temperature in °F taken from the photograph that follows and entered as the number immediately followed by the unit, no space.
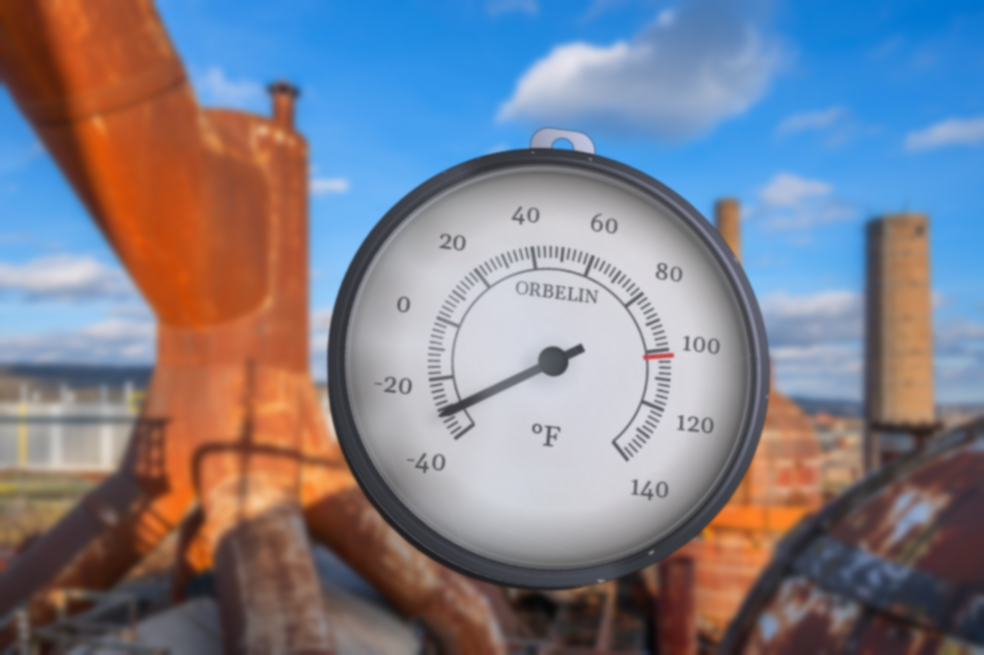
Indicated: -32°F
